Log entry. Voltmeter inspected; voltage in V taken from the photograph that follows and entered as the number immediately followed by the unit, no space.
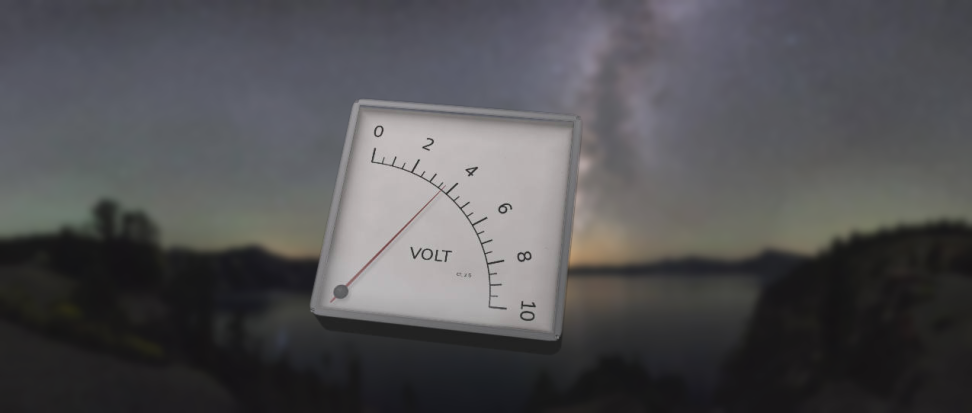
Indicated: 3.75V
